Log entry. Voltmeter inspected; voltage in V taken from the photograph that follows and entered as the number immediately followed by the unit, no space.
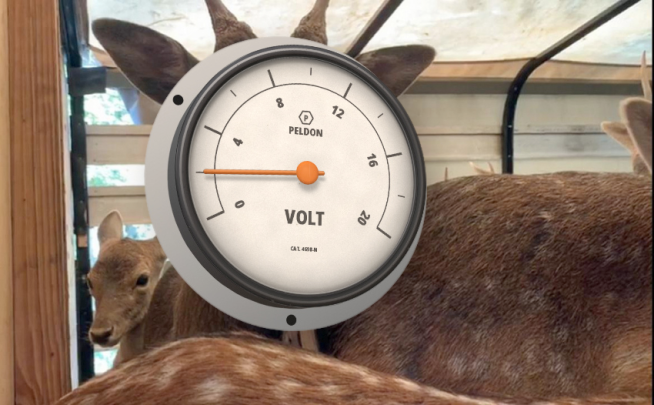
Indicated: 2V
